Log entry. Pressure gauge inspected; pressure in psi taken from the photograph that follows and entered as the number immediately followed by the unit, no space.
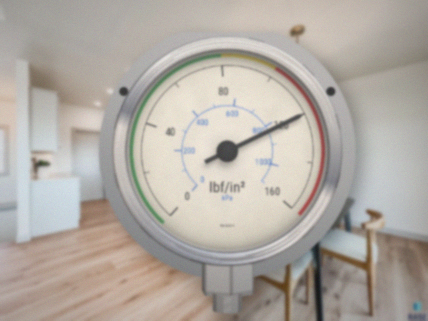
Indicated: 120psi
